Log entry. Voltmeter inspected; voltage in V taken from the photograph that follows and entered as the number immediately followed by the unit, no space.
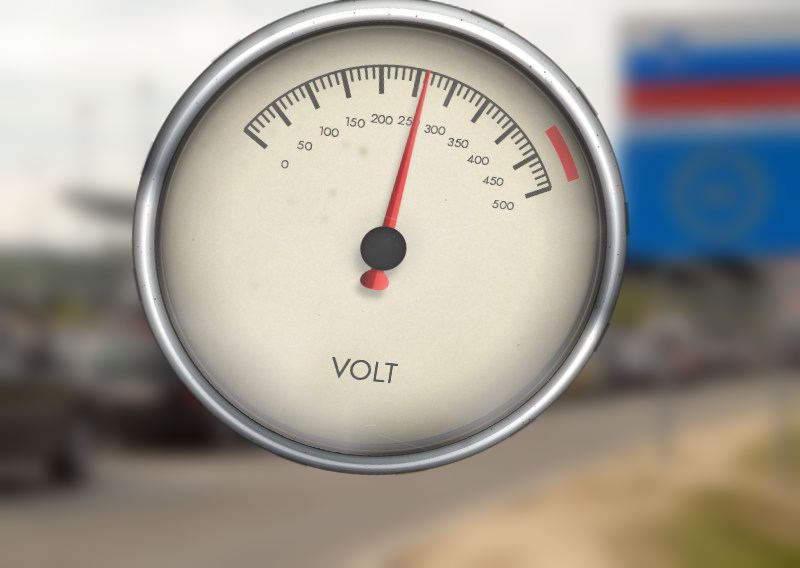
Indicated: 260V
